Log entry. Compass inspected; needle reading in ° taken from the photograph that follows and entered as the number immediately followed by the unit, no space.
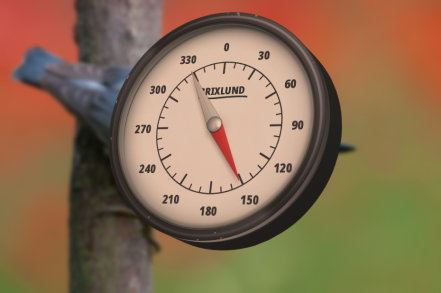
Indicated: 150°
